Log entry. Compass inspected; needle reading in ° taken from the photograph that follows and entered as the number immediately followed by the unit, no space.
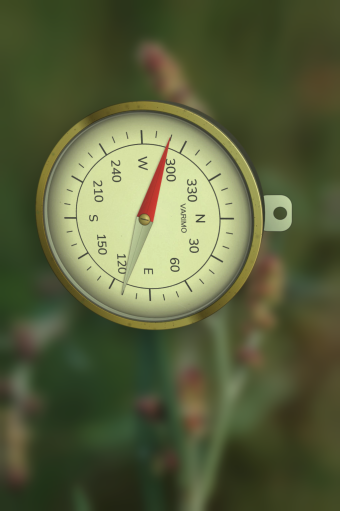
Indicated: 290°
